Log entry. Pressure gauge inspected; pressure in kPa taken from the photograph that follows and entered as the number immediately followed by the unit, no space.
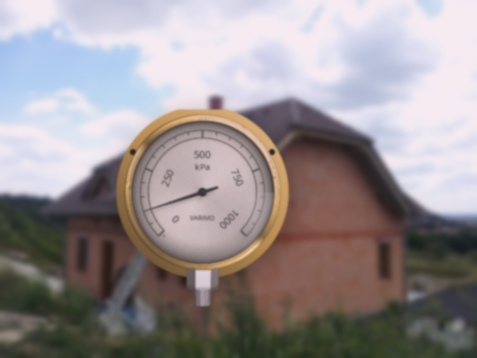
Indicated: 100kPa
